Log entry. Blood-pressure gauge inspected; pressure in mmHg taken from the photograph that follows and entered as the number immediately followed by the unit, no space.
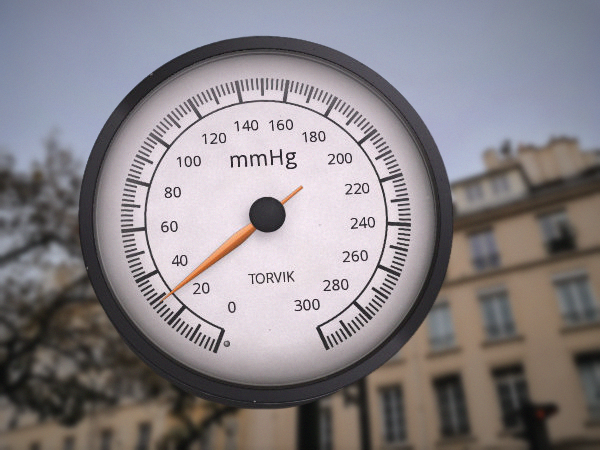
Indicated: 28mmHg
